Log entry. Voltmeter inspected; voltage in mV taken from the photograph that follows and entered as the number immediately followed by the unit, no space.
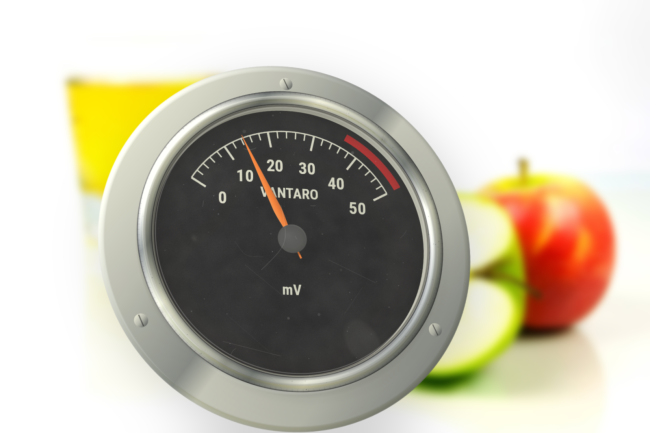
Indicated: 14mV
